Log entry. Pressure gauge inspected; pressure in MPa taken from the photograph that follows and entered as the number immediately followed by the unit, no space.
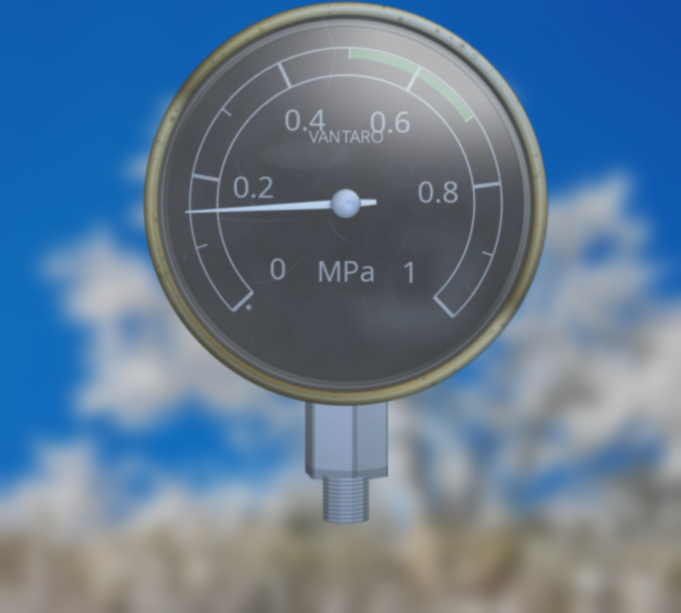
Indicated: 0.15MPa
